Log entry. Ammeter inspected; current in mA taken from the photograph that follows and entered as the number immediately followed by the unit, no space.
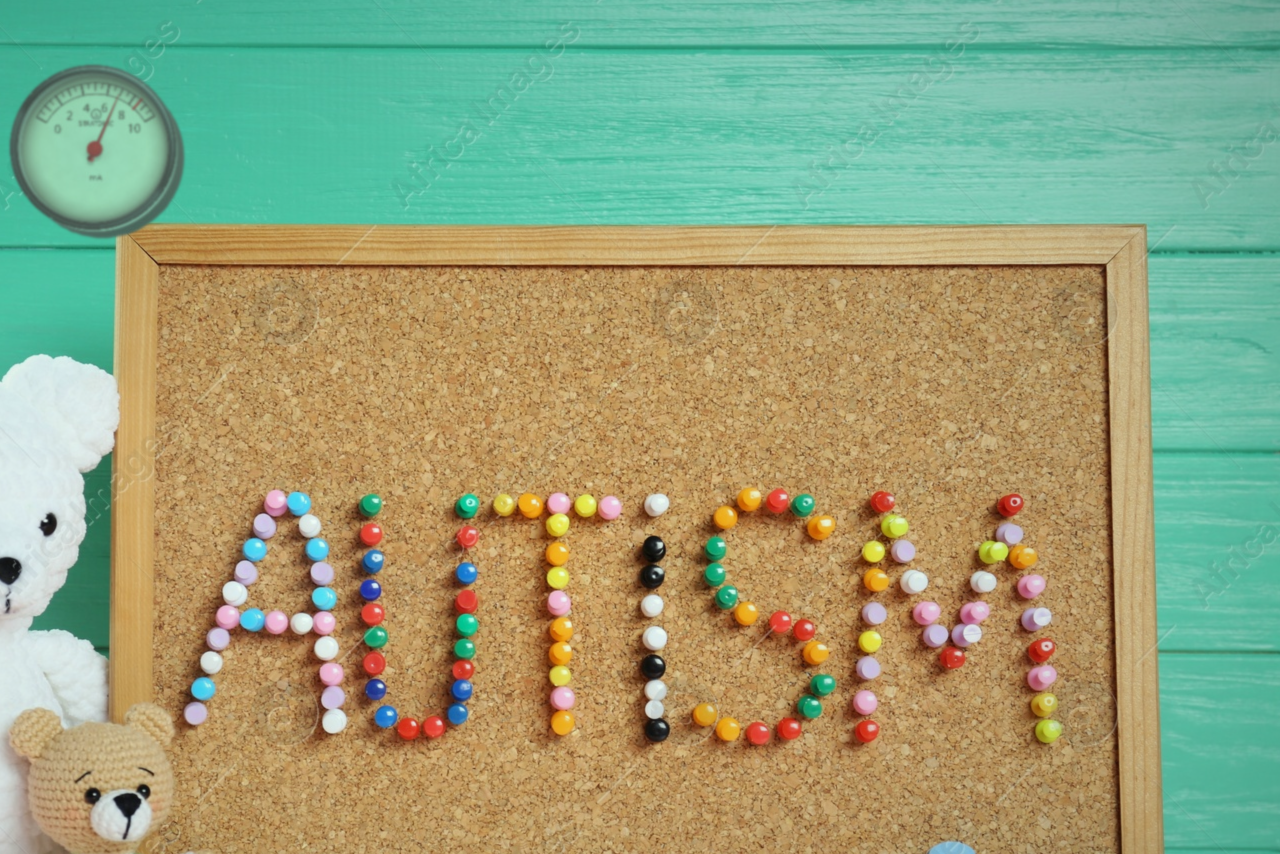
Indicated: 7mA
